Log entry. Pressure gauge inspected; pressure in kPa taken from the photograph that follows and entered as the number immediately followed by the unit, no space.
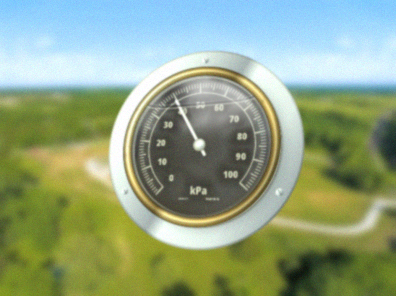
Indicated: 40kPa
